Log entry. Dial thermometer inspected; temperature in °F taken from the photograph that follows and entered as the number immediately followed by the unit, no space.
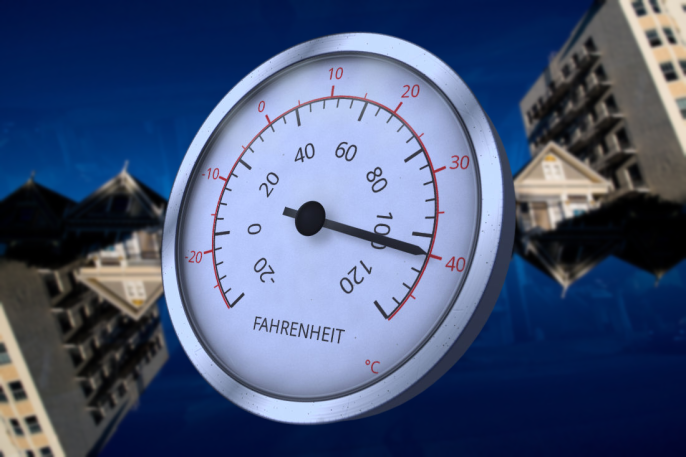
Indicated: 104°F
